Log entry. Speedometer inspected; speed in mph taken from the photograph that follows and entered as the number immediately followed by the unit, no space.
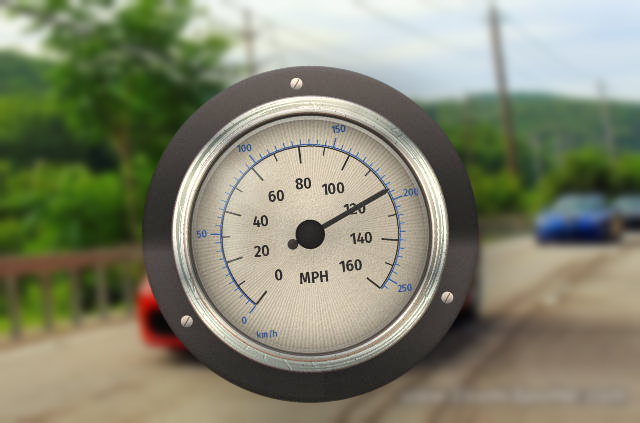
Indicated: 120mph
